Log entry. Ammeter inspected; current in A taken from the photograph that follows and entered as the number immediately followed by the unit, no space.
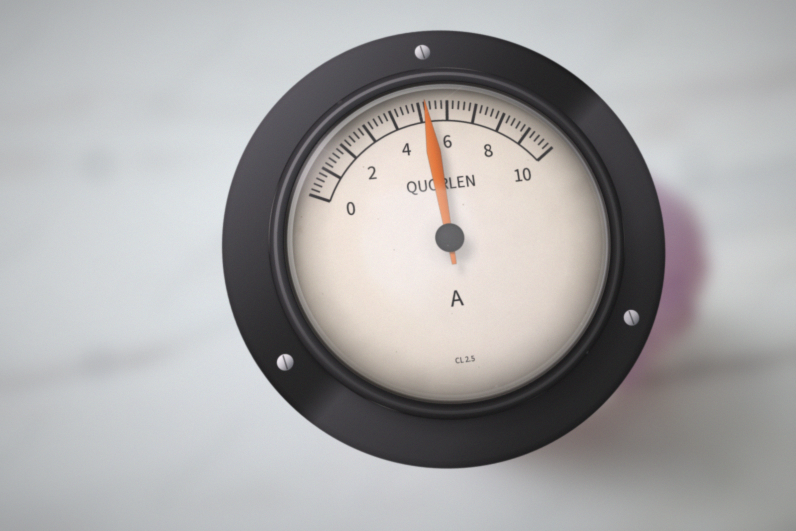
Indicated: 5.2A
